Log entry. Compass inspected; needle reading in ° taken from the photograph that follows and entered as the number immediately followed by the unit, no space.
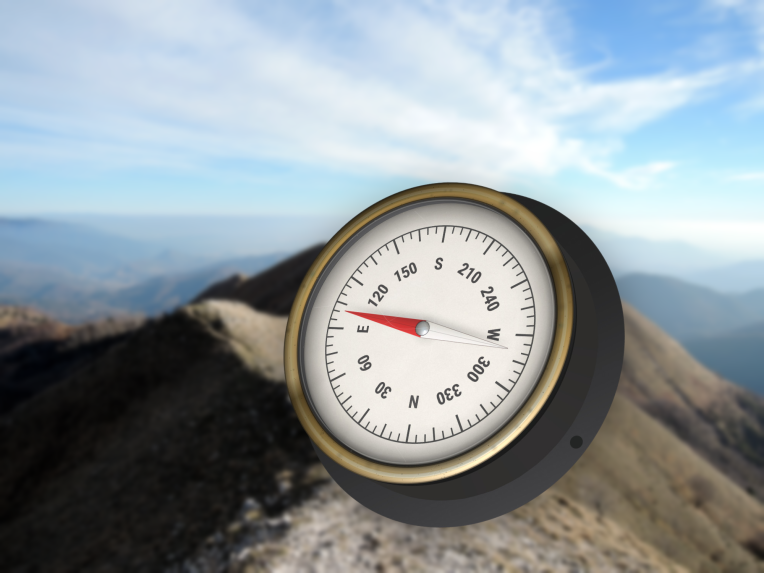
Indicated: 100°
